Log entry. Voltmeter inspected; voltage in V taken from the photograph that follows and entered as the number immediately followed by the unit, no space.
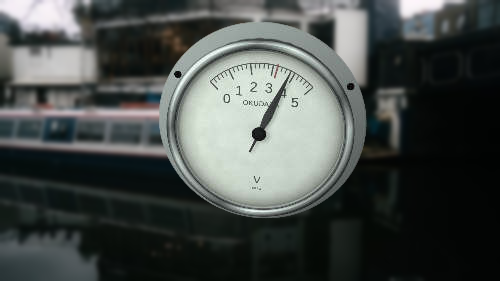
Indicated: 3.8V
